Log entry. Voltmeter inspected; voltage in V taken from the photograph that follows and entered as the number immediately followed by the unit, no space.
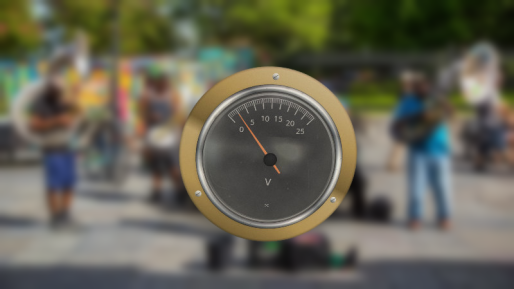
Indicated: 2.5V
